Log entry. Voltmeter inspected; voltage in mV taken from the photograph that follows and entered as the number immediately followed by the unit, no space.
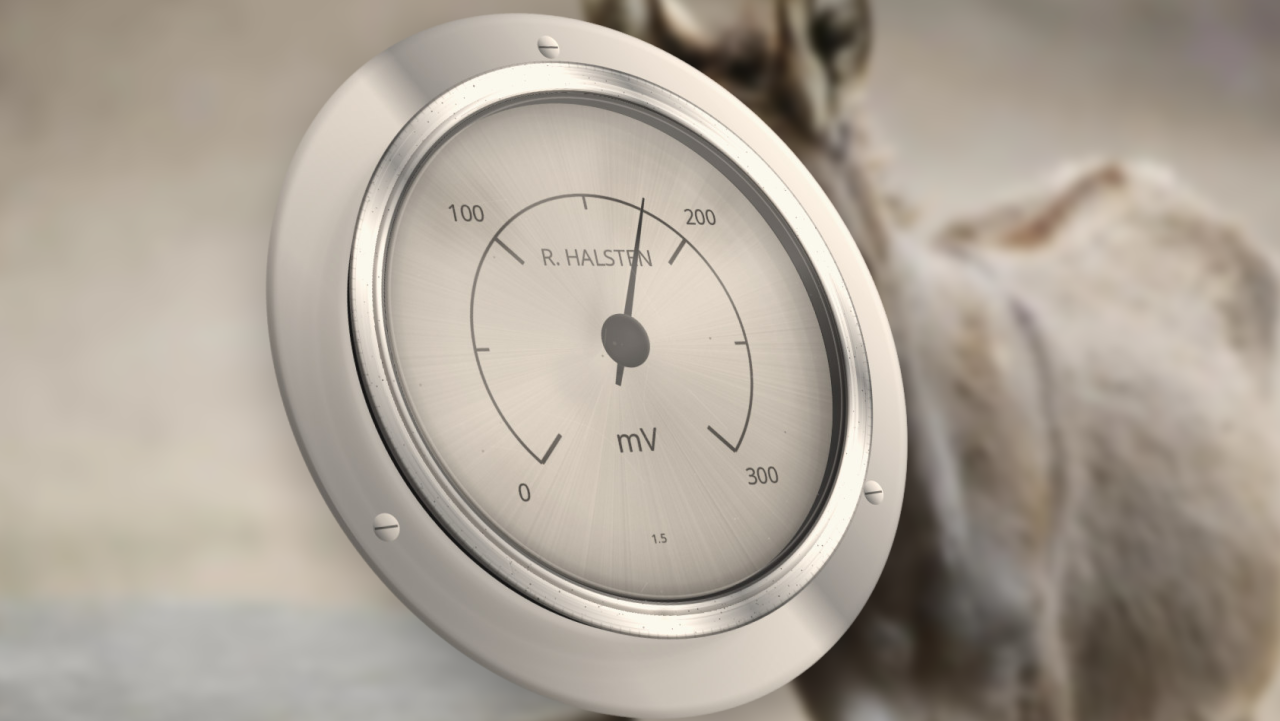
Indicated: 175mV
